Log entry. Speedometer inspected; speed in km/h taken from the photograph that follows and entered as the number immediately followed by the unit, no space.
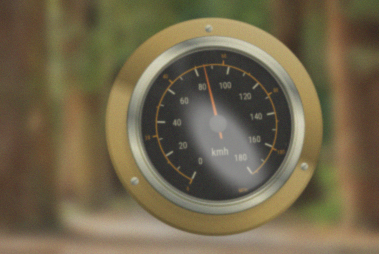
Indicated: 85km/h
